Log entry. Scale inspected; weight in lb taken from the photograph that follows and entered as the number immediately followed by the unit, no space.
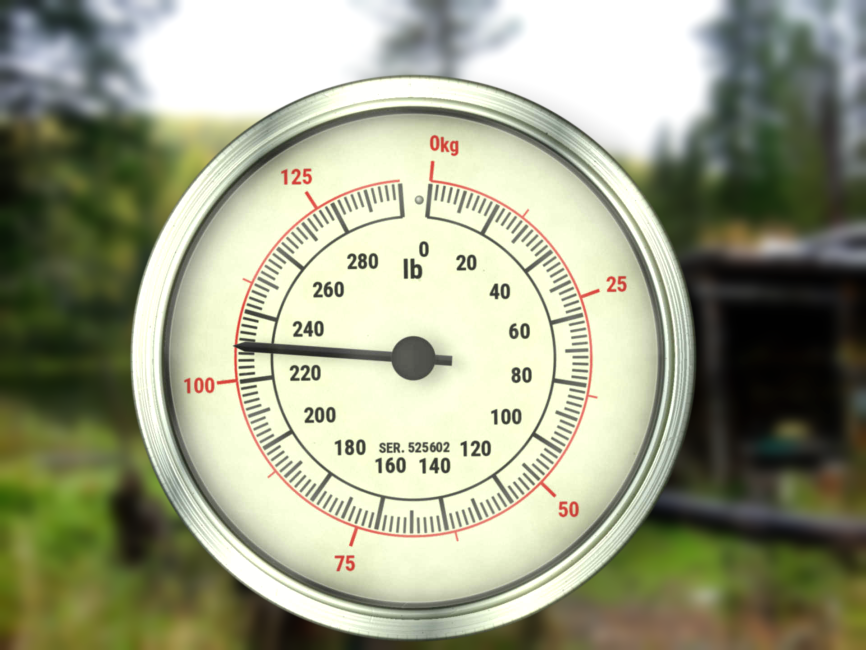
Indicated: 230lb
